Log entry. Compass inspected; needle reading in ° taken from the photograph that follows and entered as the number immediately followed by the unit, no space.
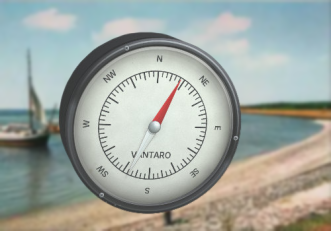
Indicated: 25°
